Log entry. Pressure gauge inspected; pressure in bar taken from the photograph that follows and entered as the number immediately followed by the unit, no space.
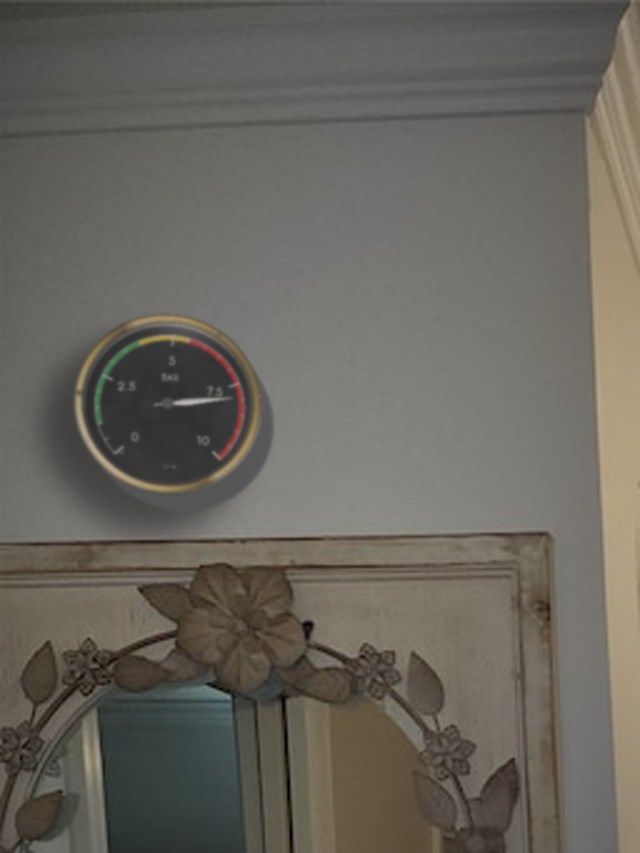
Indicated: 8bar
